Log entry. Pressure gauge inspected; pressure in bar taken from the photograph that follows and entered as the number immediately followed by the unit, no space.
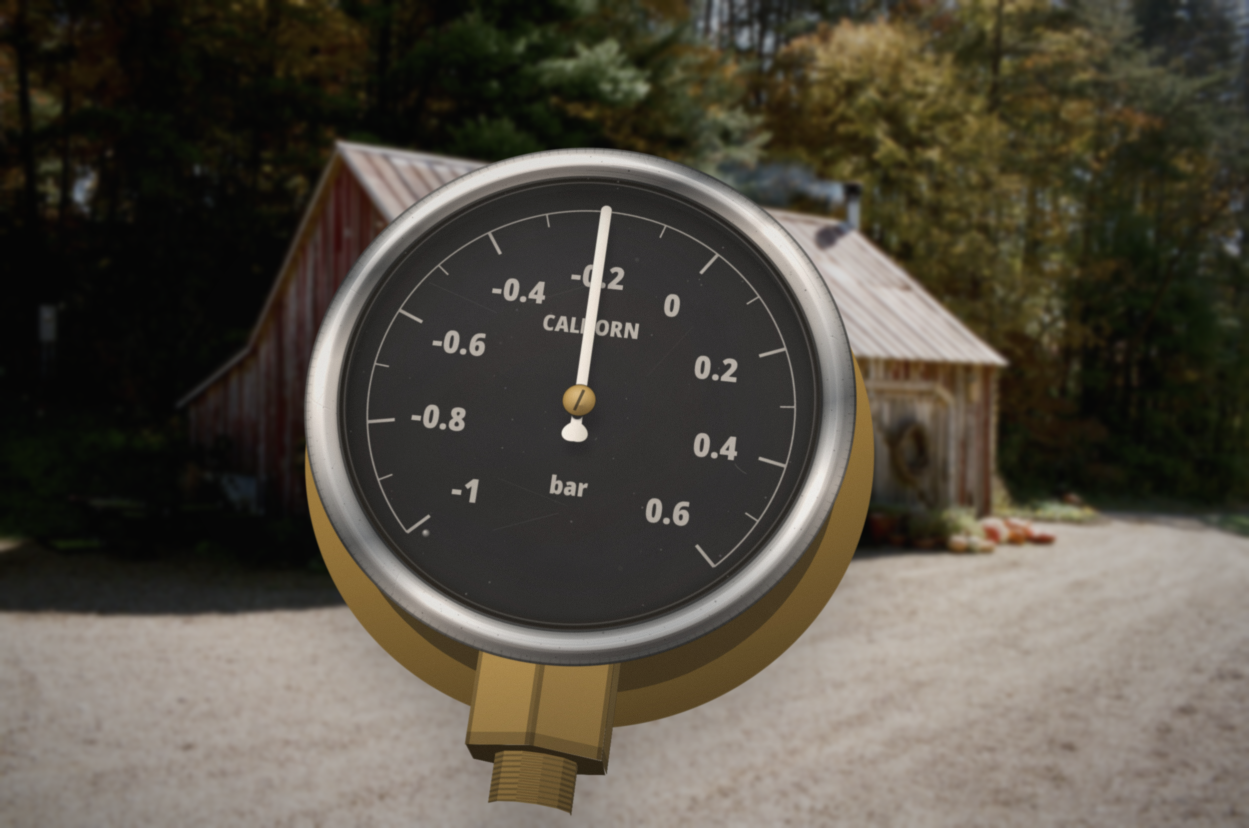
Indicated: -0.2bar
